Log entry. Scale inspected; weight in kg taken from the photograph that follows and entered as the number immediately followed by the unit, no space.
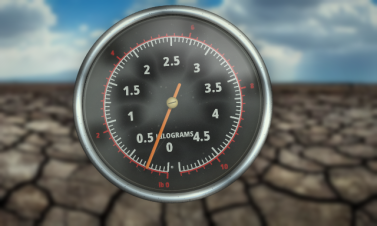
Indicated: 0.25kg
